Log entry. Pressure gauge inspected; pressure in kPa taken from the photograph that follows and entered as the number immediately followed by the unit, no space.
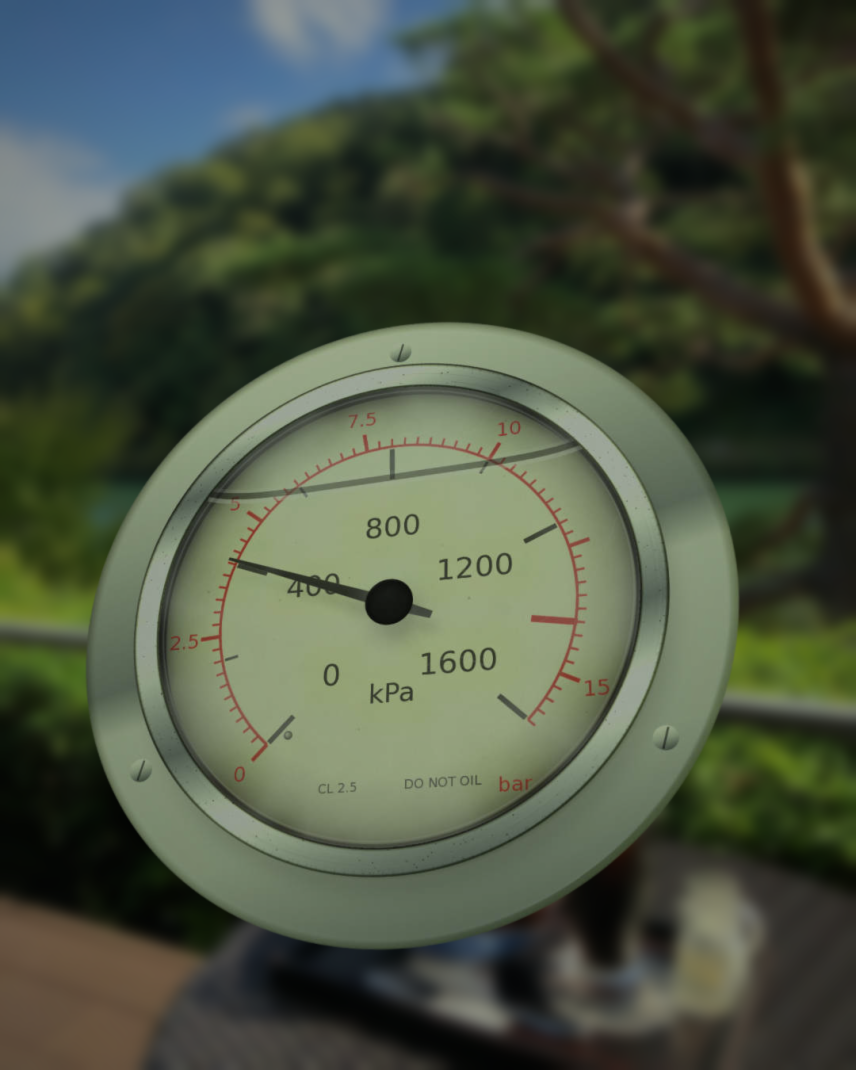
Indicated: 400kPa
